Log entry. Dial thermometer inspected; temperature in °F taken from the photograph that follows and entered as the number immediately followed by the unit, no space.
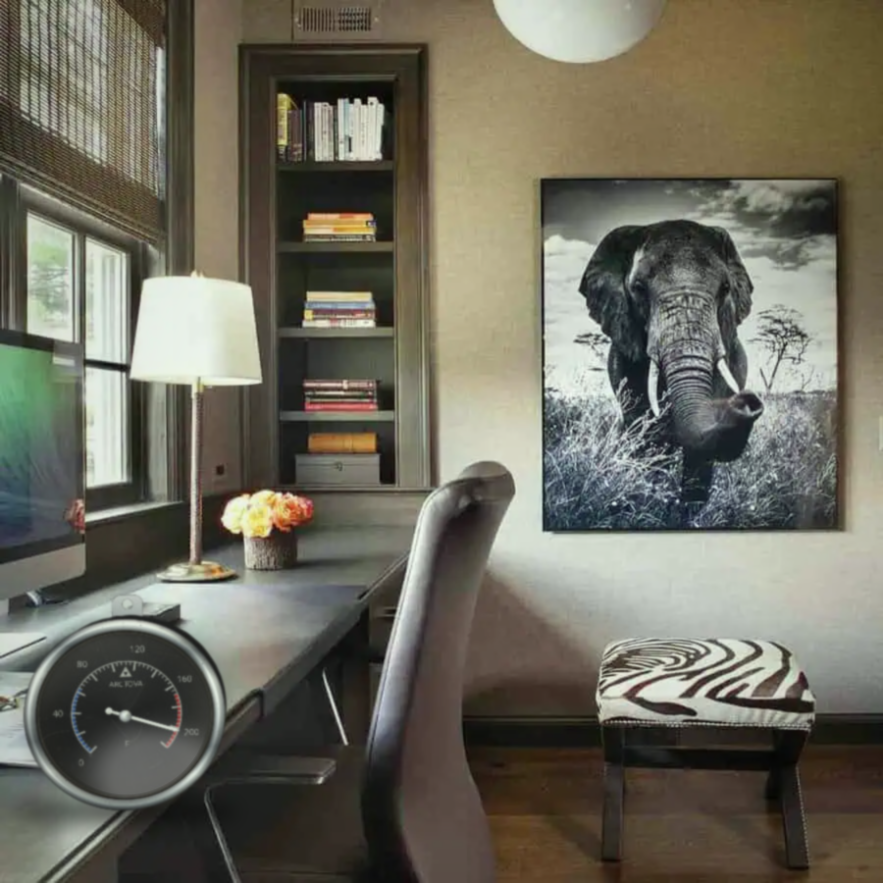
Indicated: 200°F
